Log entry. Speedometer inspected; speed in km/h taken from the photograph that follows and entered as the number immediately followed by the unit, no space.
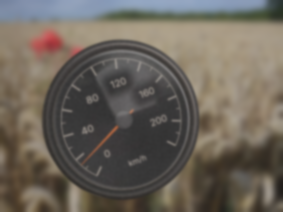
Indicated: 15km/h
